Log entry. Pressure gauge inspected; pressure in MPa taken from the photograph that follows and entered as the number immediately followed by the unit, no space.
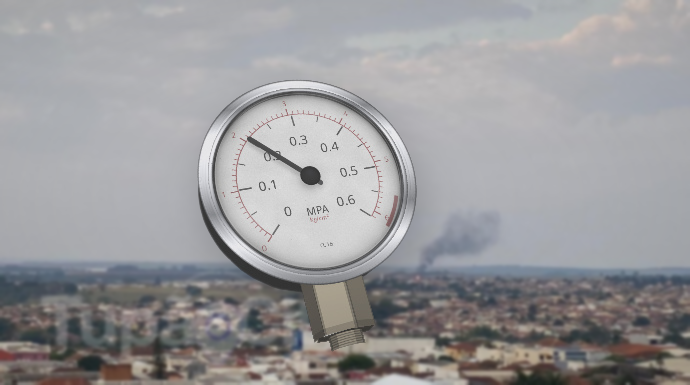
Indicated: 0.2MPa
